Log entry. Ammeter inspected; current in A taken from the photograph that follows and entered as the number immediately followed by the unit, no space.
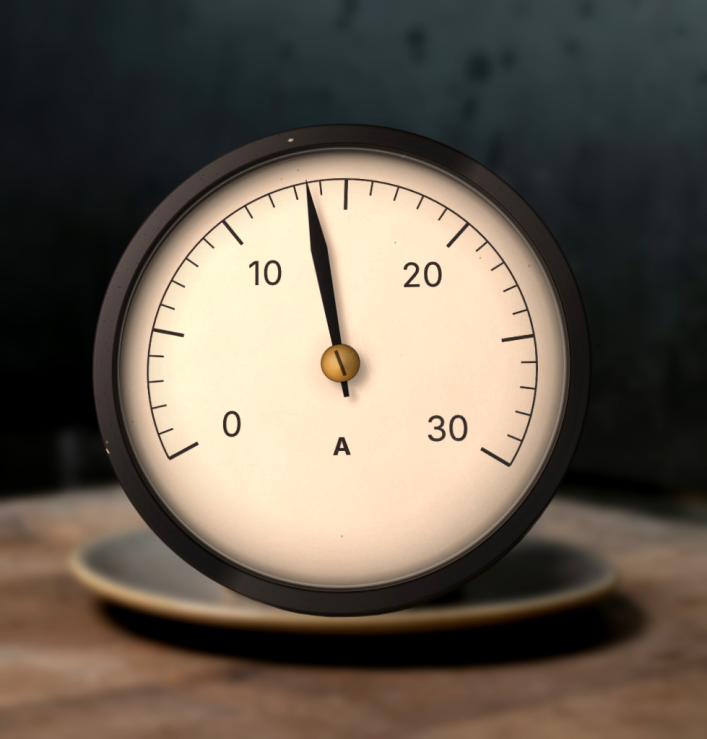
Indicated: 13.5A
